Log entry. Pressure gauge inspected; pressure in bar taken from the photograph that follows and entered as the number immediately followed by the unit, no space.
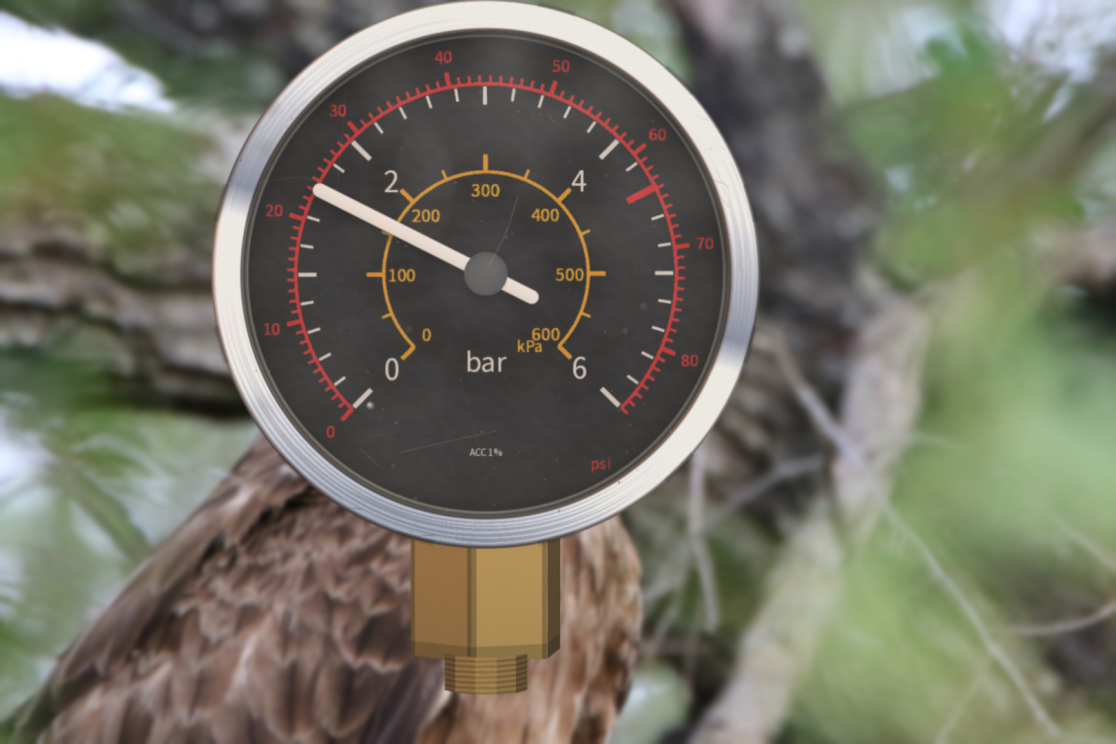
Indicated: 1.6bar
